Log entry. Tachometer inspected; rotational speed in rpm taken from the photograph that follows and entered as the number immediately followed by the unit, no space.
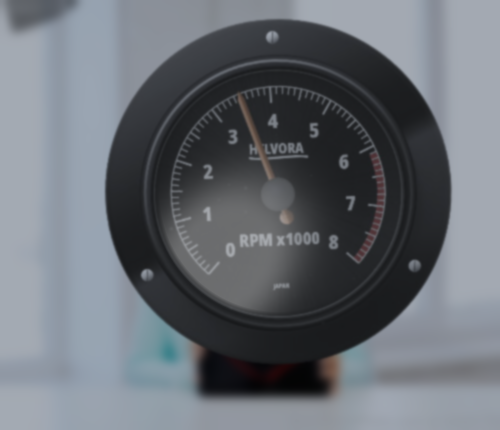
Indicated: 3500rpm
